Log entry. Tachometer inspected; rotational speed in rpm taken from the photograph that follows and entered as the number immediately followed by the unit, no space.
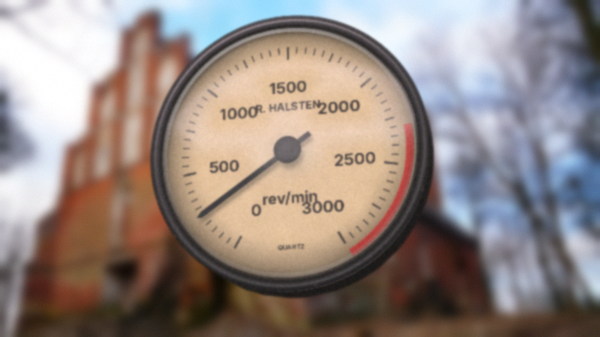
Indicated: 250rpm
